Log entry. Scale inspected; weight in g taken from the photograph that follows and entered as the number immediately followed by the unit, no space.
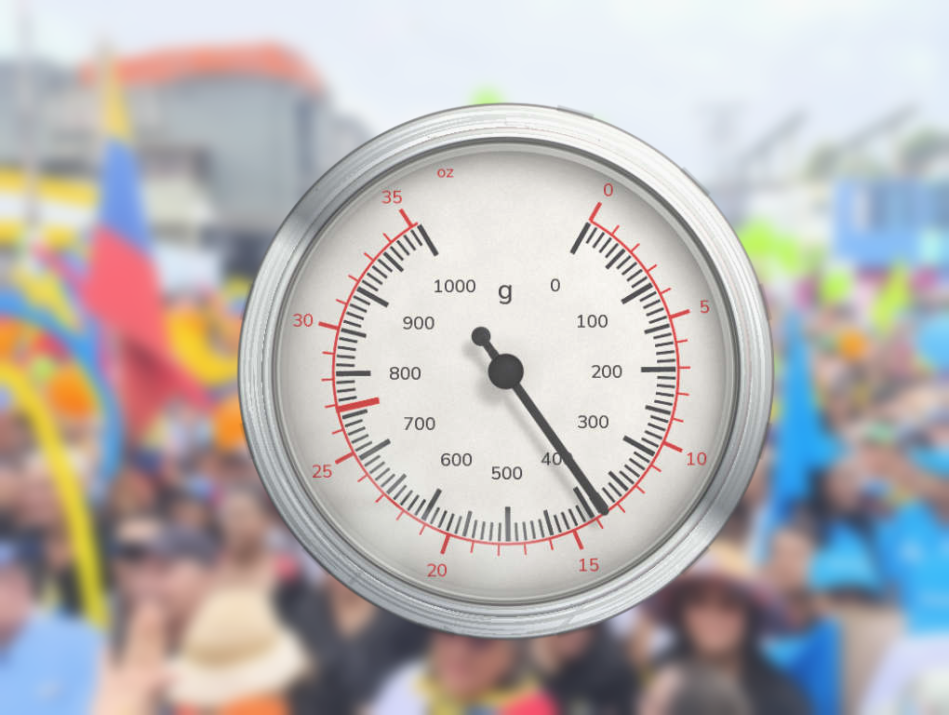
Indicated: 385g
